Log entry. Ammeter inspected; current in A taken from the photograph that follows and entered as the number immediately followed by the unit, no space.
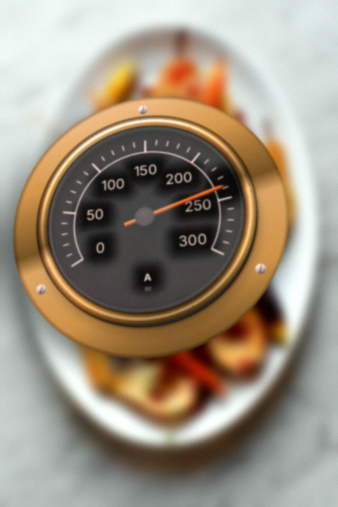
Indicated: 240A
